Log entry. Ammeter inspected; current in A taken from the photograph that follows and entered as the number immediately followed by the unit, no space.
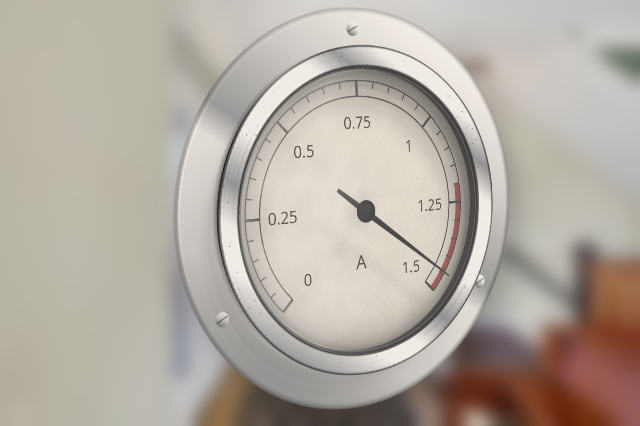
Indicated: 1.45A
